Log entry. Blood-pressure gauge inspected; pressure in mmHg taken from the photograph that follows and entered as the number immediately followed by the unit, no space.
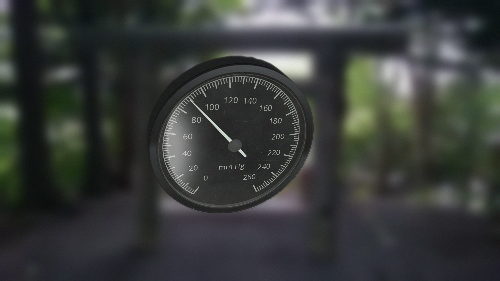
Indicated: 90mmHg
